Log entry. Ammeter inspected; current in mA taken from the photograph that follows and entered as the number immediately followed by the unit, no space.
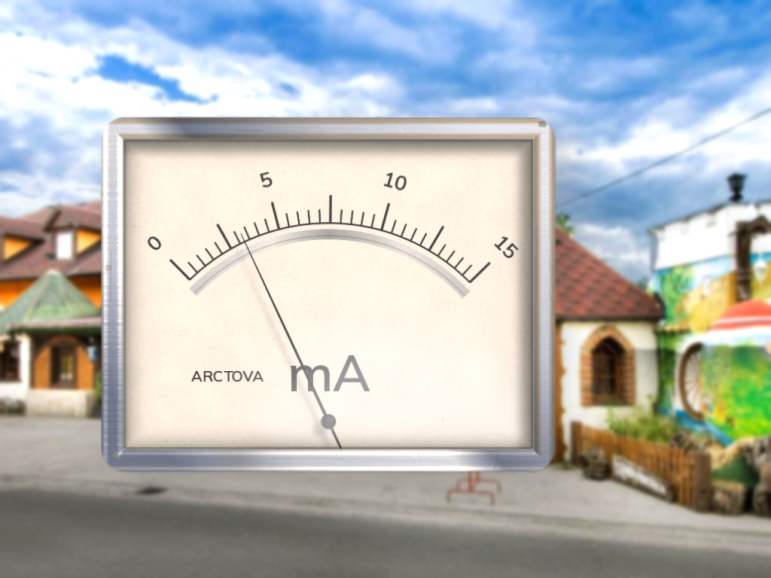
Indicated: 3.25mA
